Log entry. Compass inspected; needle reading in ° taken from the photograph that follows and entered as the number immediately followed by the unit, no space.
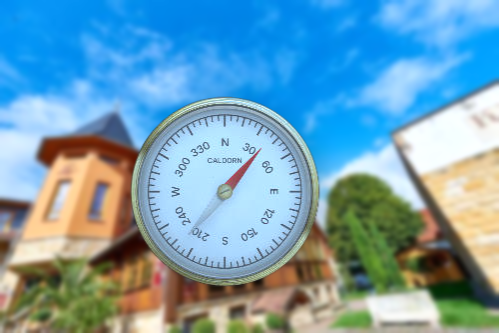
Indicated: 40°
